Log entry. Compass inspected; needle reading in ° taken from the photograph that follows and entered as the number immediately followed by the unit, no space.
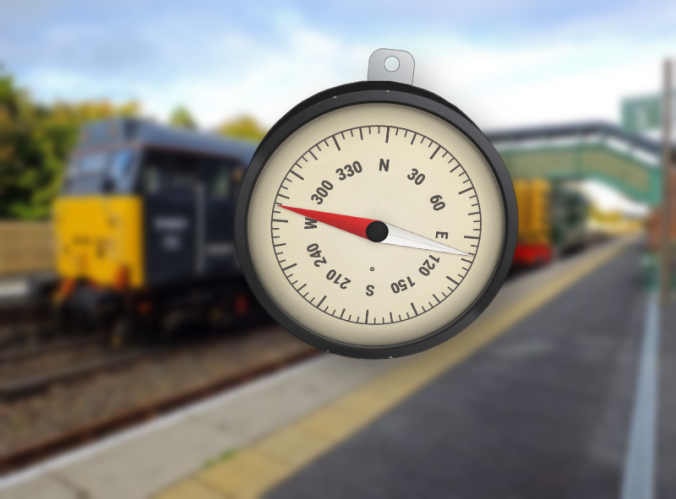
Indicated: 280°
